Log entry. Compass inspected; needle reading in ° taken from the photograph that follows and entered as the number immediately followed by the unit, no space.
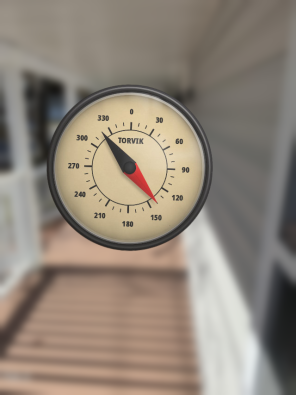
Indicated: 140°
